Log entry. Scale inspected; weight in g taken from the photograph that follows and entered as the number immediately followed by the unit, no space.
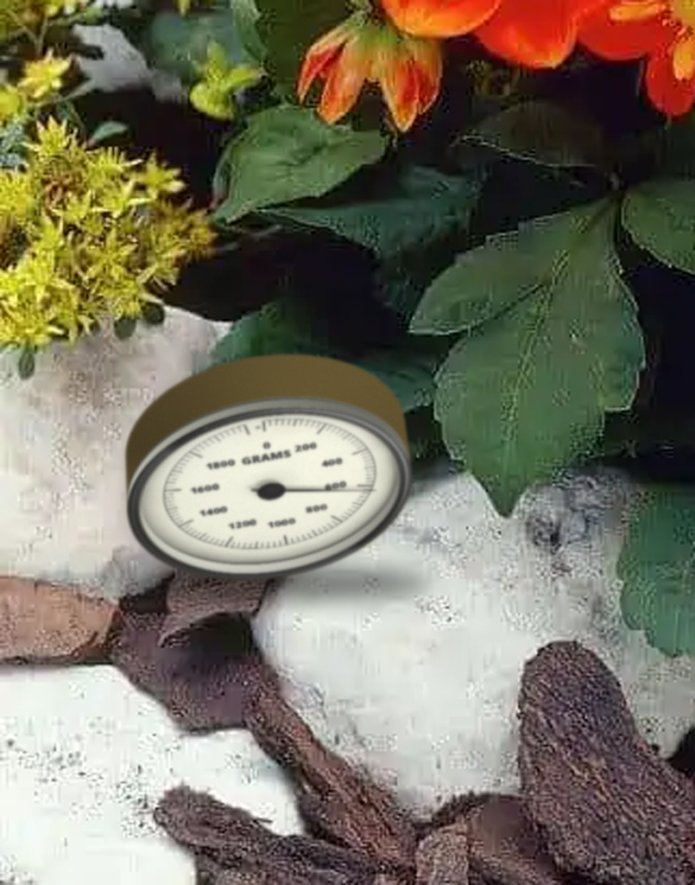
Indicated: 600g
